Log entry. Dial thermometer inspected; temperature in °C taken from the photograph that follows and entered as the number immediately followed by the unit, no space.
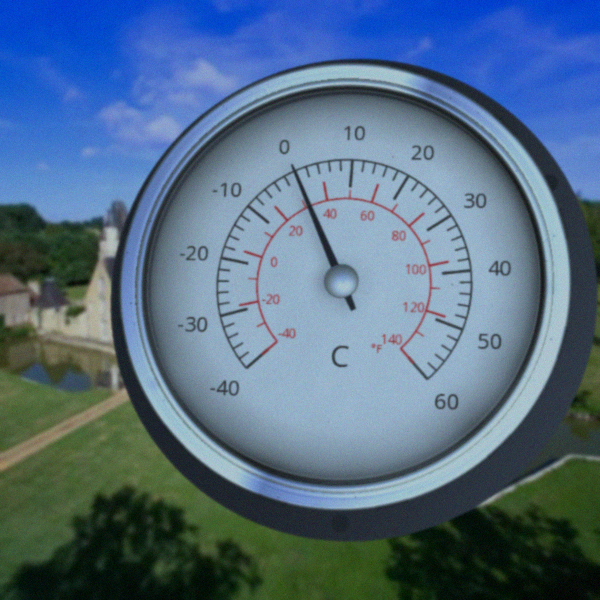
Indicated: 0°C
